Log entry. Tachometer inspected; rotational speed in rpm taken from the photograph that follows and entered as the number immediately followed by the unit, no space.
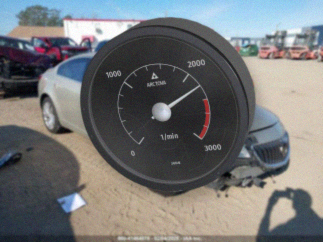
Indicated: 2200rpm
